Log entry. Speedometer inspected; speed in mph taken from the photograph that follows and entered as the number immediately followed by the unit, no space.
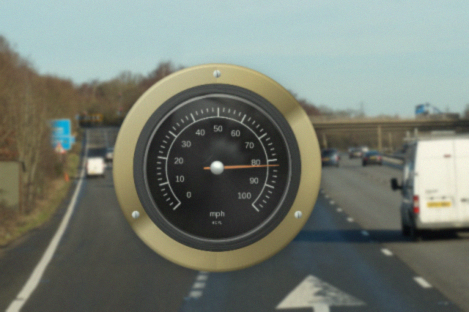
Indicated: 82mph
